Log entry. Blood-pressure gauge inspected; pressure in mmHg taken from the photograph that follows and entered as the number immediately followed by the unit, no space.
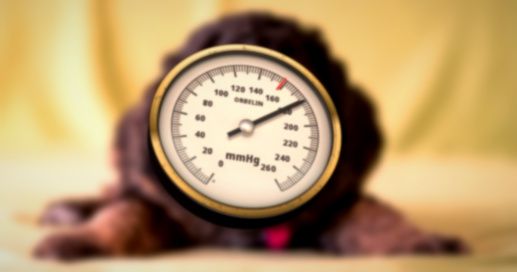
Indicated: 180mmHg
